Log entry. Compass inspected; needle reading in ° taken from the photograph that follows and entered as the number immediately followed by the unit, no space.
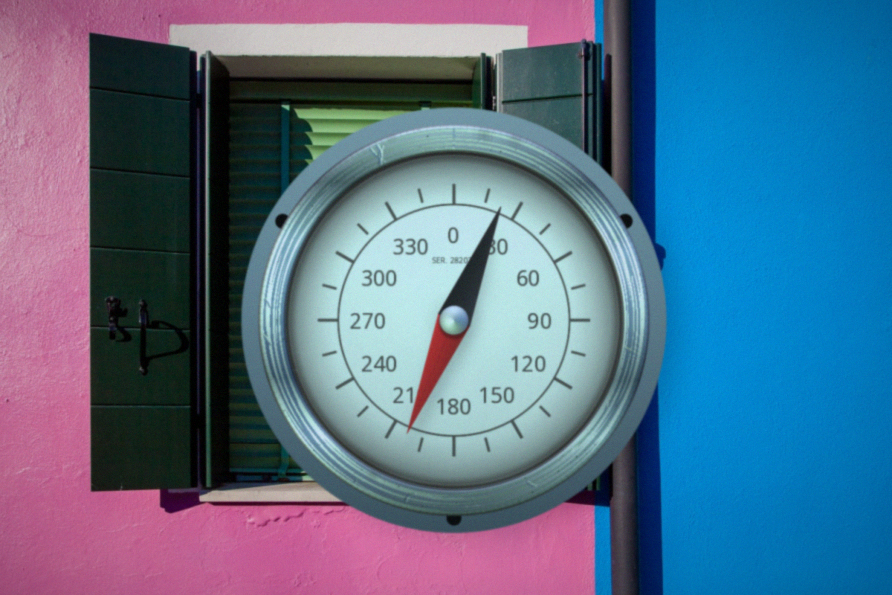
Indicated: 202.5°
